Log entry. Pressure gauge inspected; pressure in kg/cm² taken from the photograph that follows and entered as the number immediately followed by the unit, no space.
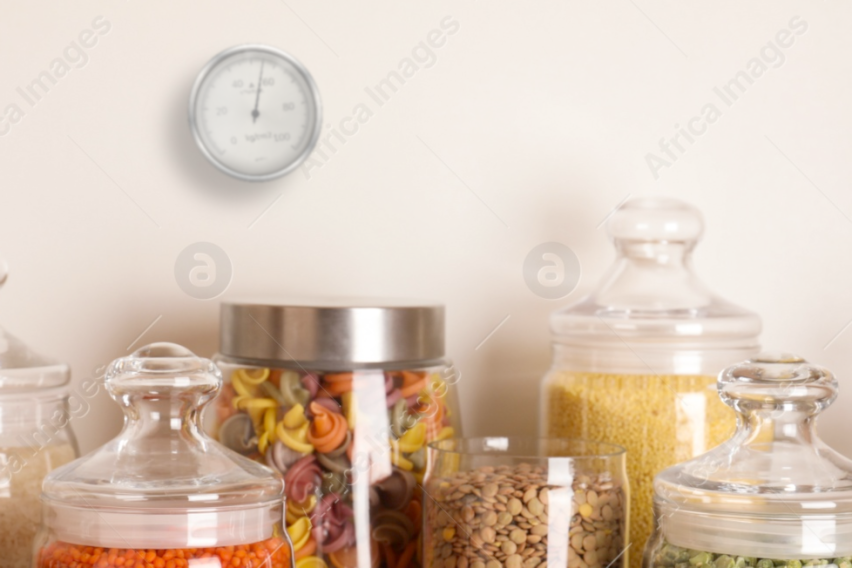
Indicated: 55kg/cm²
